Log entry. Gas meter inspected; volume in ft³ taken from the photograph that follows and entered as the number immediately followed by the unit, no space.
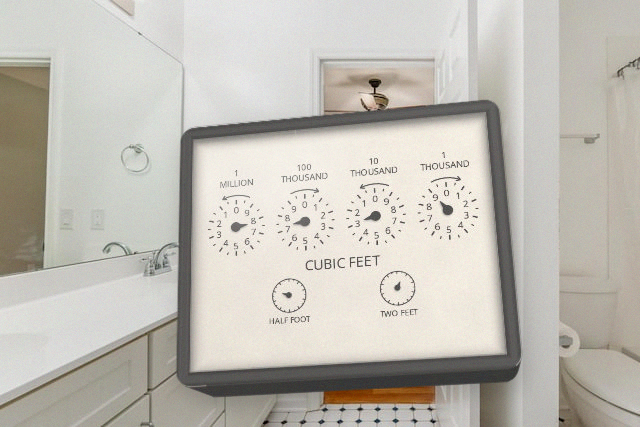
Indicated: 772900ft³
